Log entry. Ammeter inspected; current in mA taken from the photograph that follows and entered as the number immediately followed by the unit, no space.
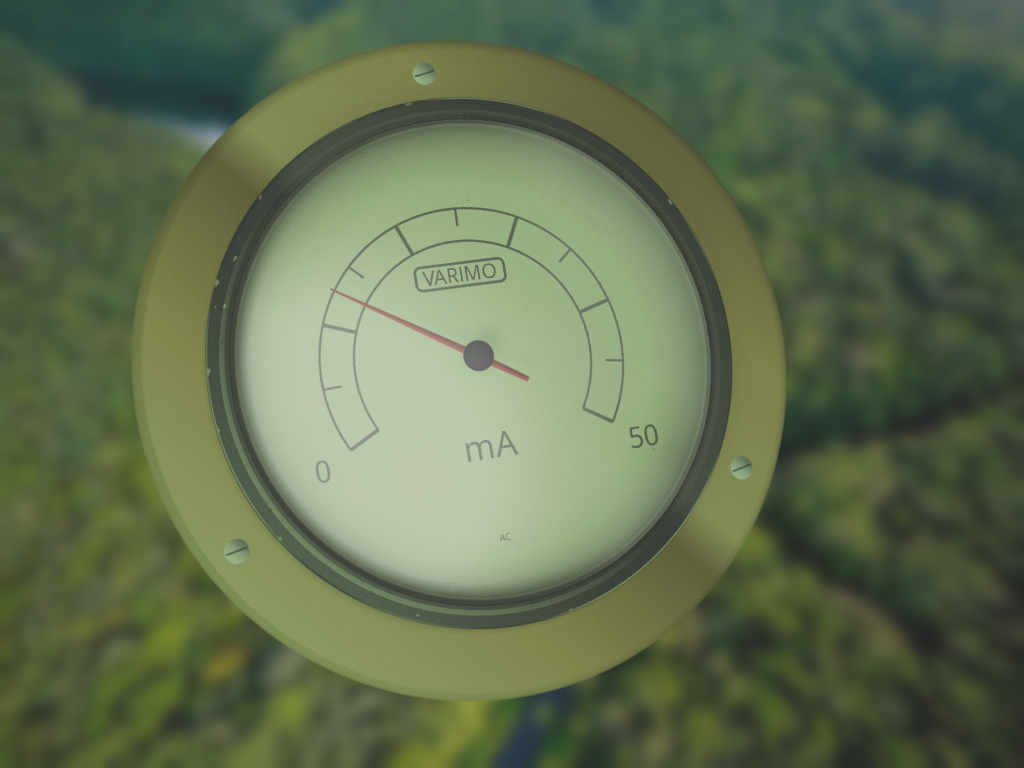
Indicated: 12.5mA
